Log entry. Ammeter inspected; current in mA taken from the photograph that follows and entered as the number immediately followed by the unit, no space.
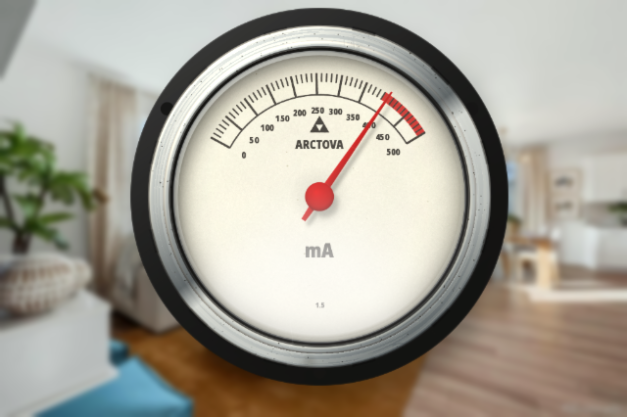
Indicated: 400mA
